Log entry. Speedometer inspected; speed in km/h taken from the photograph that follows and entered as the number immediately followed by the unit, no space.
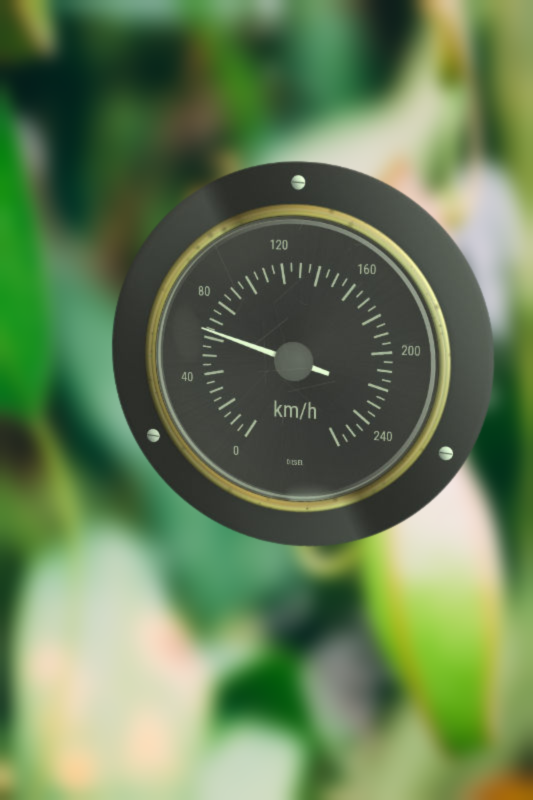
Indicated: 65km/h
